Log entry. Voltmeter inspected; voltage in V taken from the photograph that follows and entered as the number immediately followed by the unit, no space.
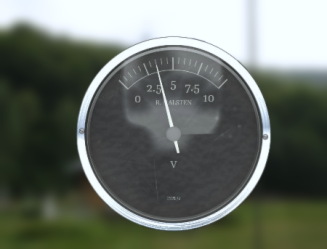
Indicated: 3.5V
